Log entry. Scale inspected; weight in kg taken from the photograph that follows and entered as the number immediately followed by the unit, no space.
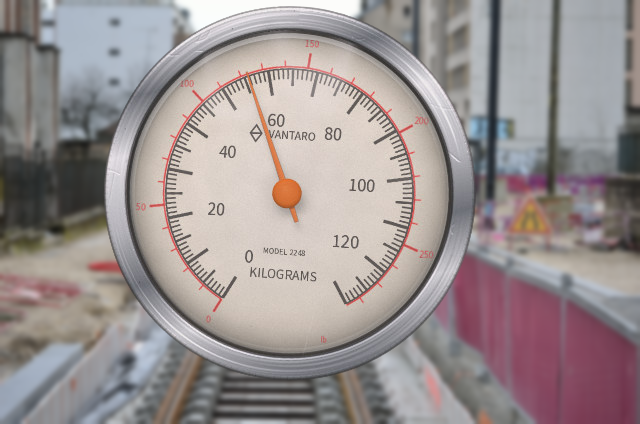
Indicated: 56kg
